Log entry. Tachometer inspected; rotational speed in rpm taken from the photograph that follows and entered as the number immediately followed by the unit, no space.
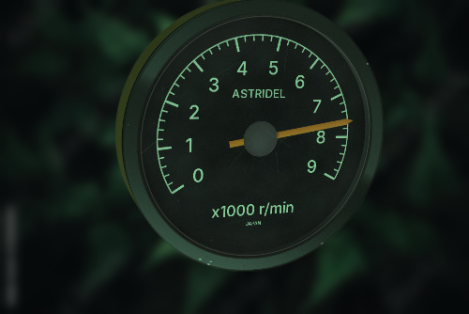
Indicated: 7600rpm
